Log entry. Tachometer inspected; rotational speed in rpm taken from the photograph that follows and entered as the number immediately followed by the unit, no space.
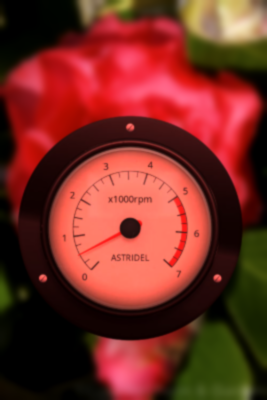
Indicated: 500rpm
